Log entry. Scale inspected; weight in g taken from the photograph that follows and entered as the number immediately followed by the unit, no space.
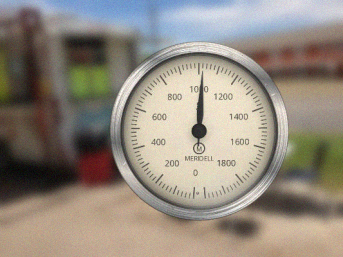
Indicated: 1020g
